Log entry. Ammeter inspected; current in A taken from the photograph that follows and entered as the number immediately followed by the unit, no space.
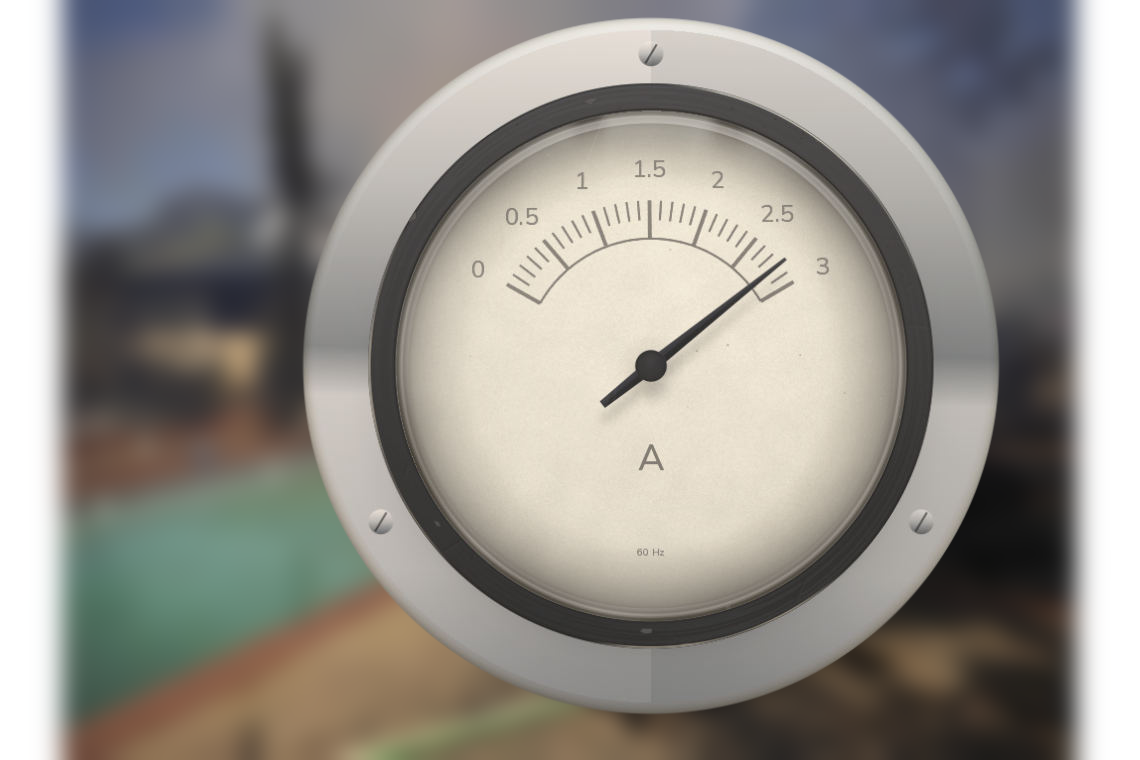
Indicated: 2.8A
